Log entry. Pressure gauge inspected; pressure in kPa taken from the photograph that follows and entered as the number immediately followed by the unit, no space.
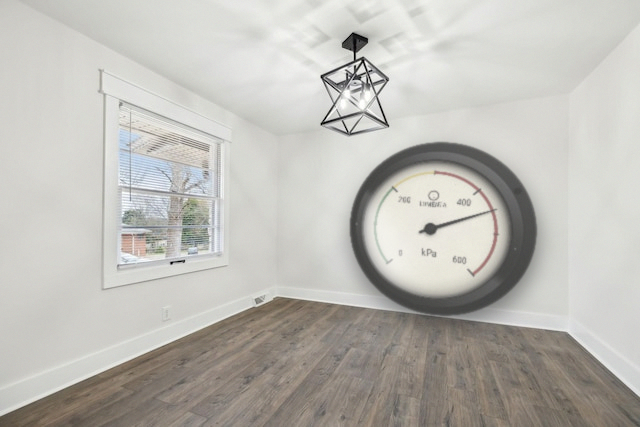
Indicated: 450kPa
